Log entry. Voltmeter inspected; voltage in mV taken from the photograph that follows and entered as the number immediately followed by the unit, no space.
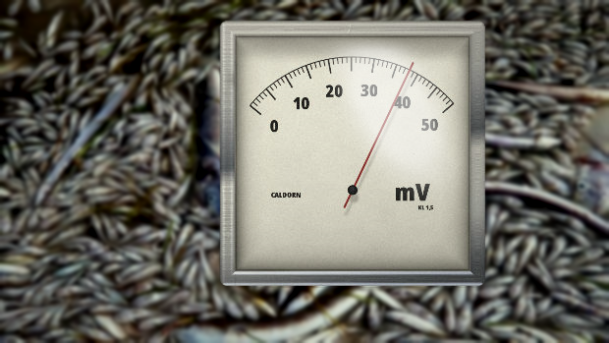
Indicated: 38mV
